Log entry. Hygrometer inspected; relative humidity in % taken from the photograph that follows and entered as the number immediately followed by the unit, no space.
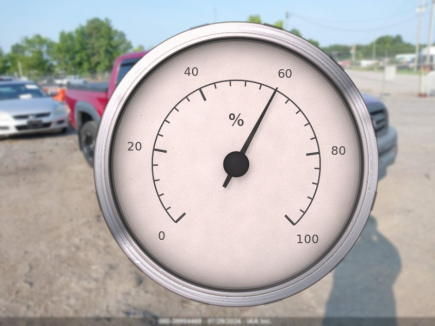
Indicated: 60%
